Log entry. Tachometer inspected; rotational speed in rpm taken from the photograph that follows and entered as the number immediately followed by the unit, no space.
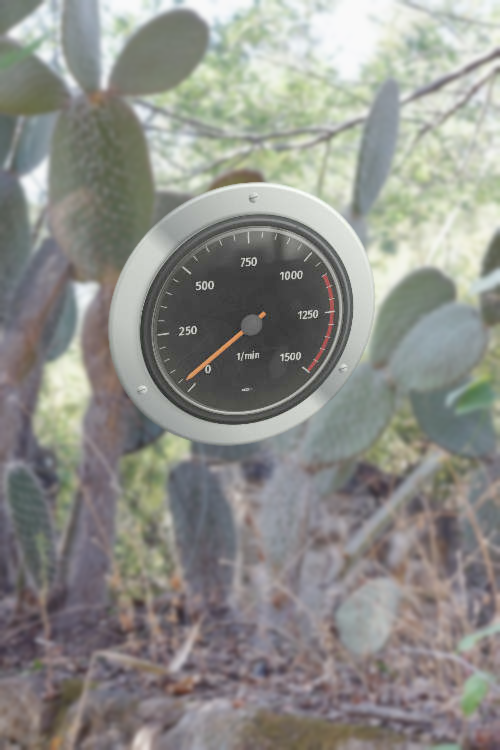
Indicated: 50rpm
